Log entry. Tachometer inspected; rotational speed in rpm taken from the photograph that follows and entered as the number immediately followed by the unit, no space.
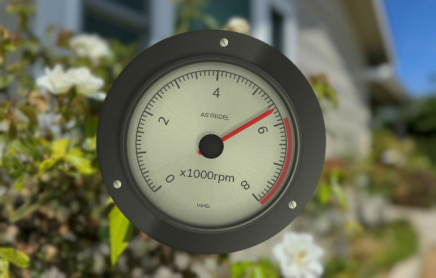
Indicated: 5600rpm
